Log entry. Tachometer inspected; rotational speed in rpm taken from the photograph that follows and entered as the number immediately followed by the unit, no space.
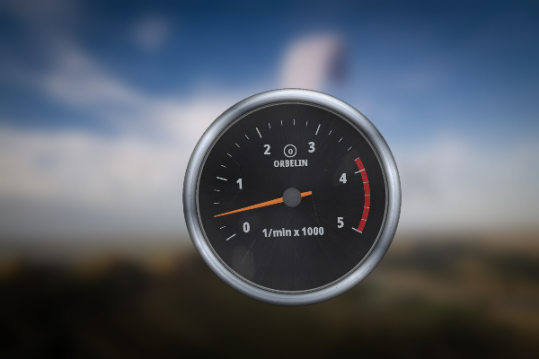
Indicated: 400rpm
